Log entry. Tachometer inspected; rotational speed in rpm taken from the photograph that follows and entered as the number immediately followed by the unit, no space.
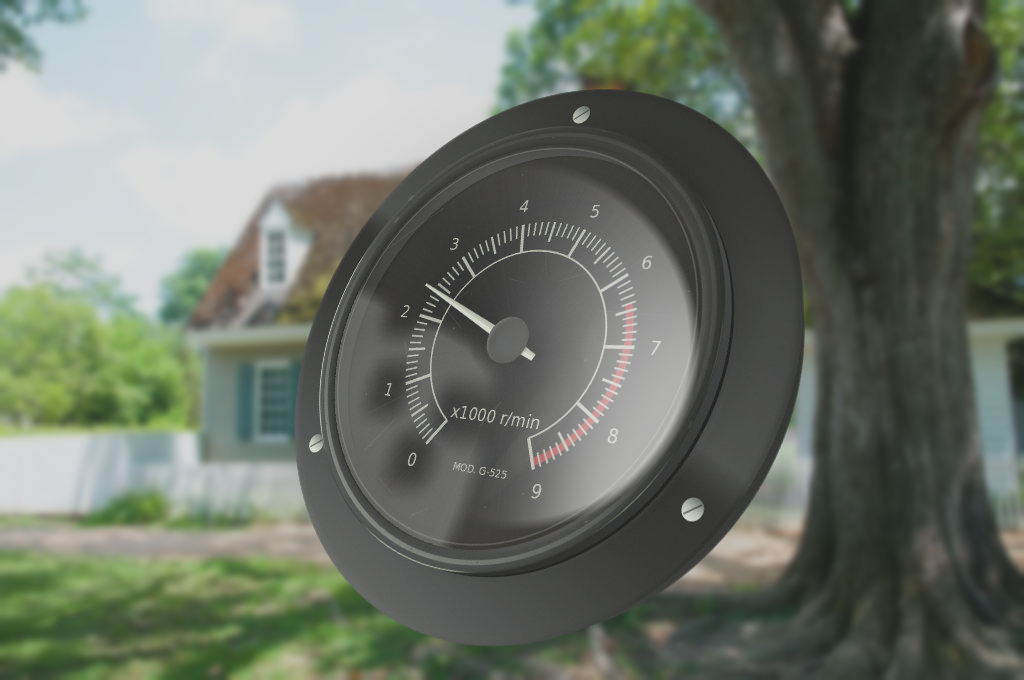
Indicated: 2400rpm
